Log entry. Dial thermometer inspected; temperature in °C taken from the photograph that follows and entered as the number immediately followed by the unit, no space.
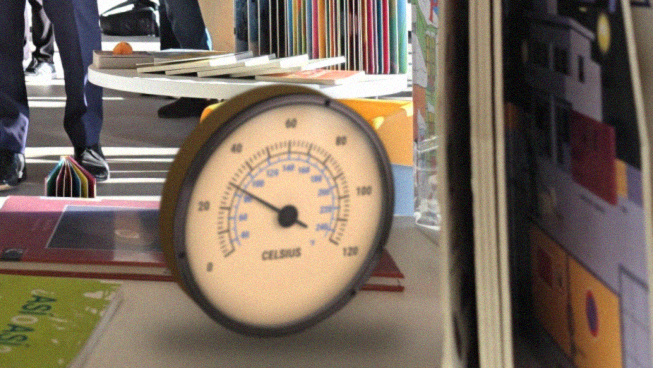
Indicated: 30°C
